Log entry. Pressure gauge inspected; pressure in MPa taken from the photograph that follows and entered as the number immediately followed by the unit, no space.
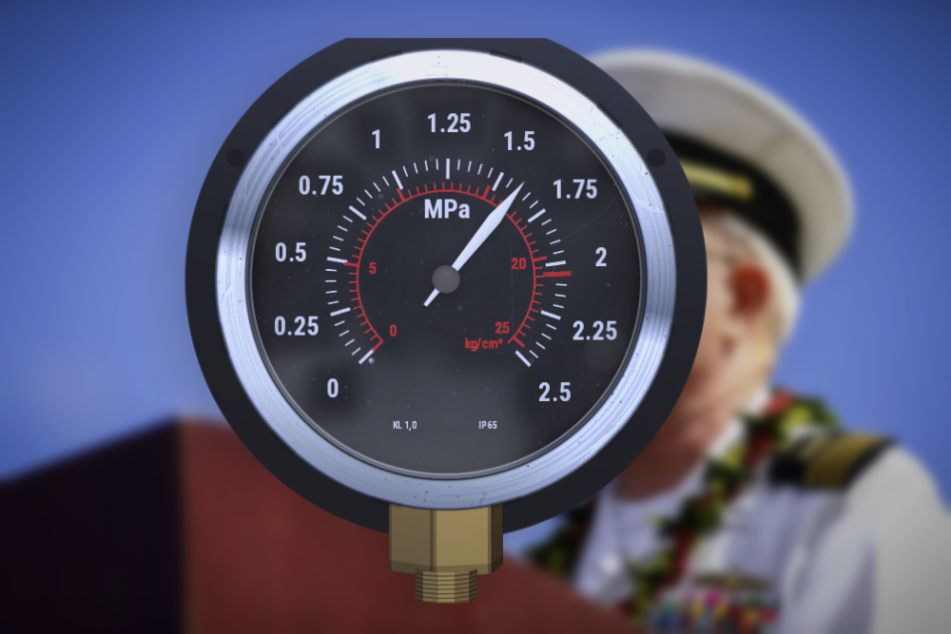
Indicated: 1.6MPa
